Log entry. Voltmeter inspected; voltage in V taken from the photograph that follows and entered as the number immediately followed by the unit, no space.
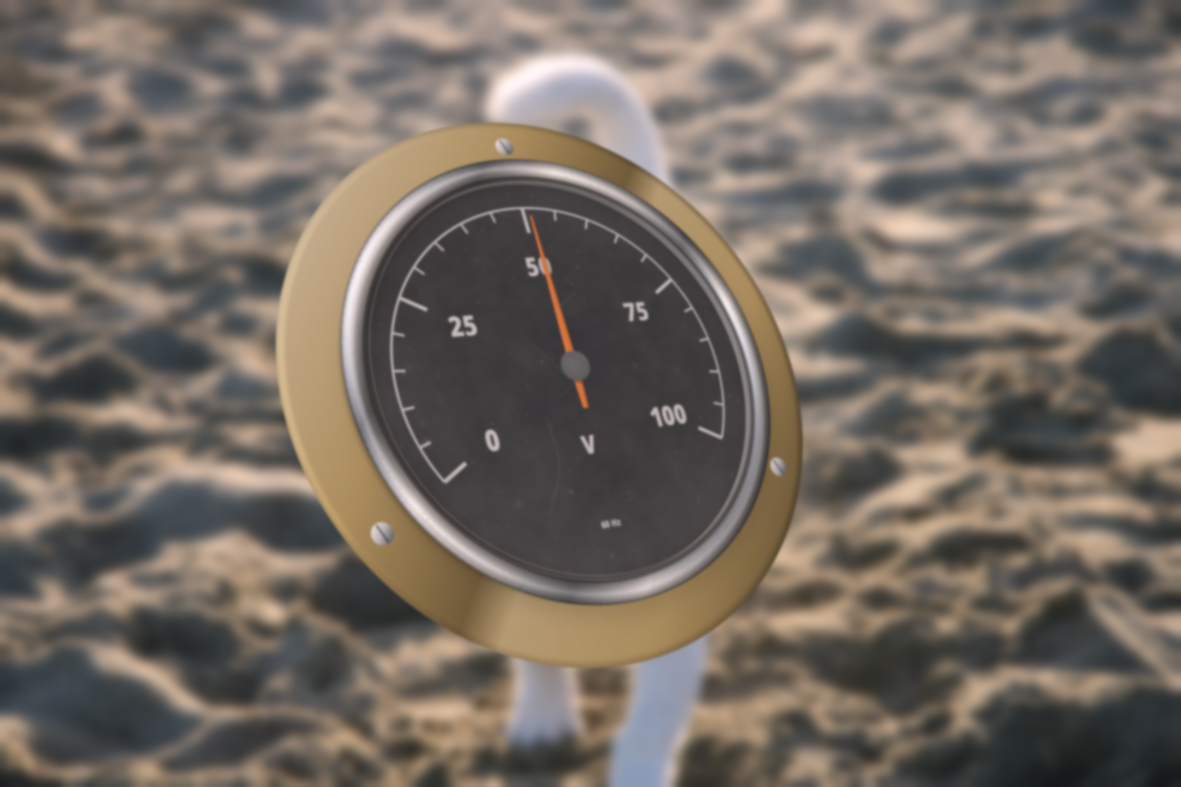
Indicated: 50V
